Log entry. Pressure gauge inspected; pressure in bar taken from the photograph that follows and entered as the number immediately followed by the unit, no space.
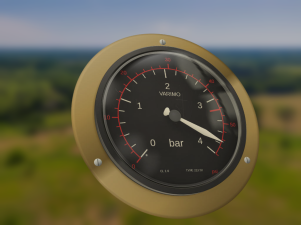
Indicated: 3.8bar
